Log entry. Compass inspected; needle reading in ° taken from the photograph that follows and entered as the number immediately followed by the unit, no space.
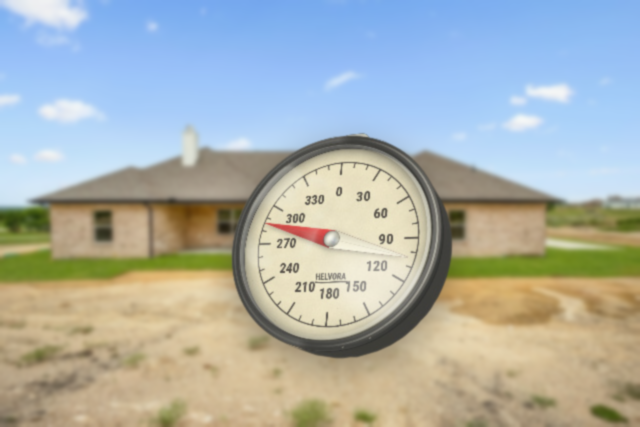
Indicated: 285°
